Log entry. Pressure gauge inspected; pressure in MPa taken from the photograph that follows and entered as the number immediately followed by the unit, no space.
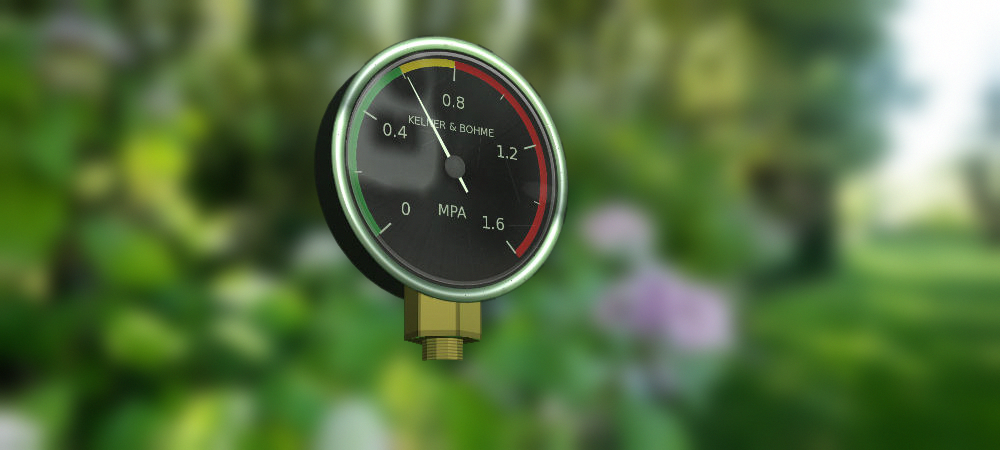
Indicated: 0.6MPa
